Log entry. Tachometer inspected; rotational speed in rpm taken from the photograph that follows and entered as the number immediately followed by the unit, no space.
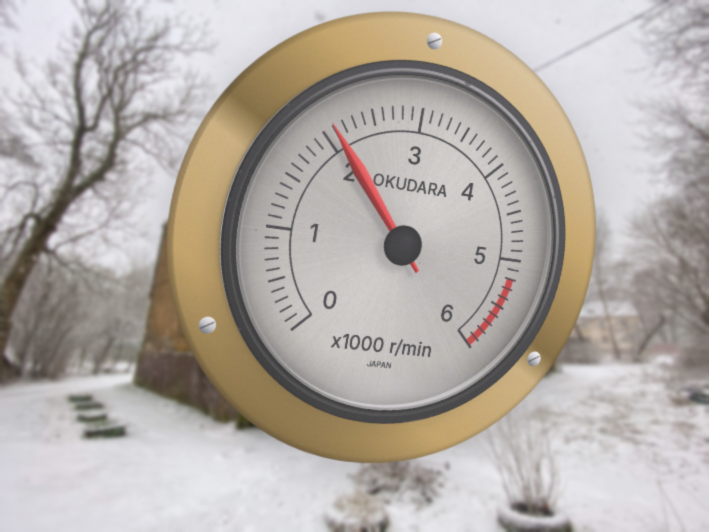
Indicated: 2100rpm
